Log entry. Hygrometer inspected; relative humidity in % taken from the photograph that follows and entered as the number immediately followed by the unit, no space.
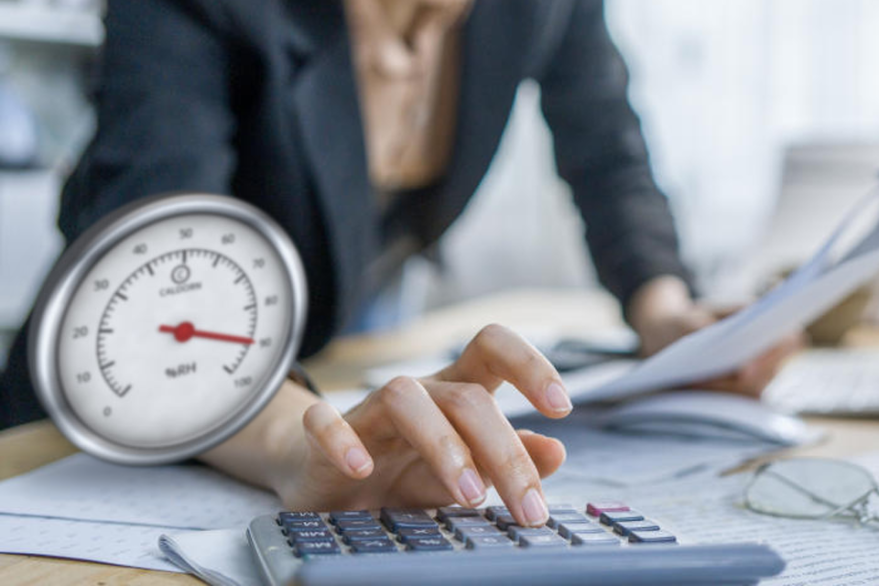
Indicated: 90%
